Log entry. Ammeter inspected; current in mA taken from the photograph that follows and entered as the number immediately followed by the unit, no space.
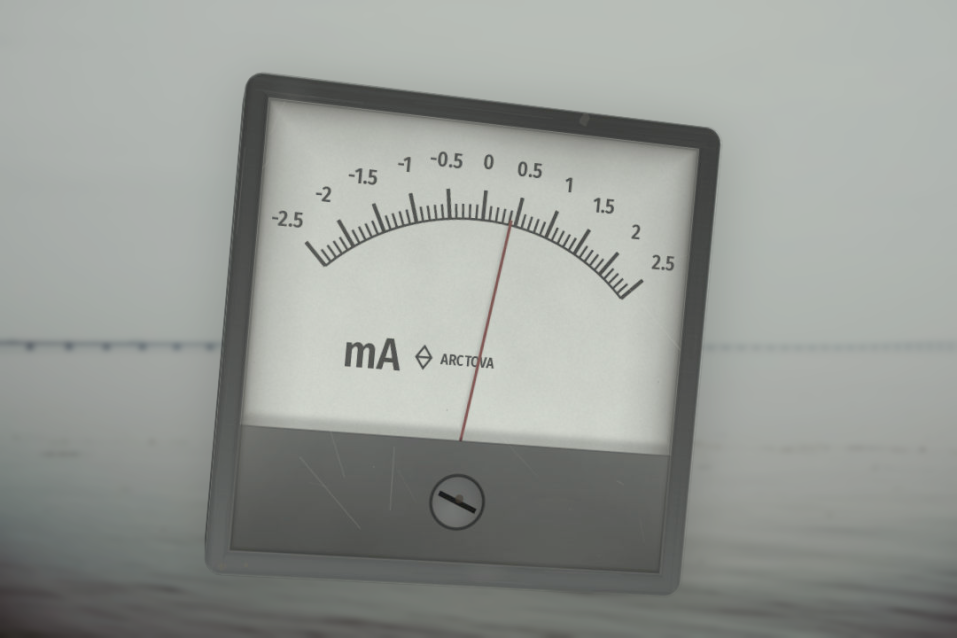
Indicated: 0.4mA
